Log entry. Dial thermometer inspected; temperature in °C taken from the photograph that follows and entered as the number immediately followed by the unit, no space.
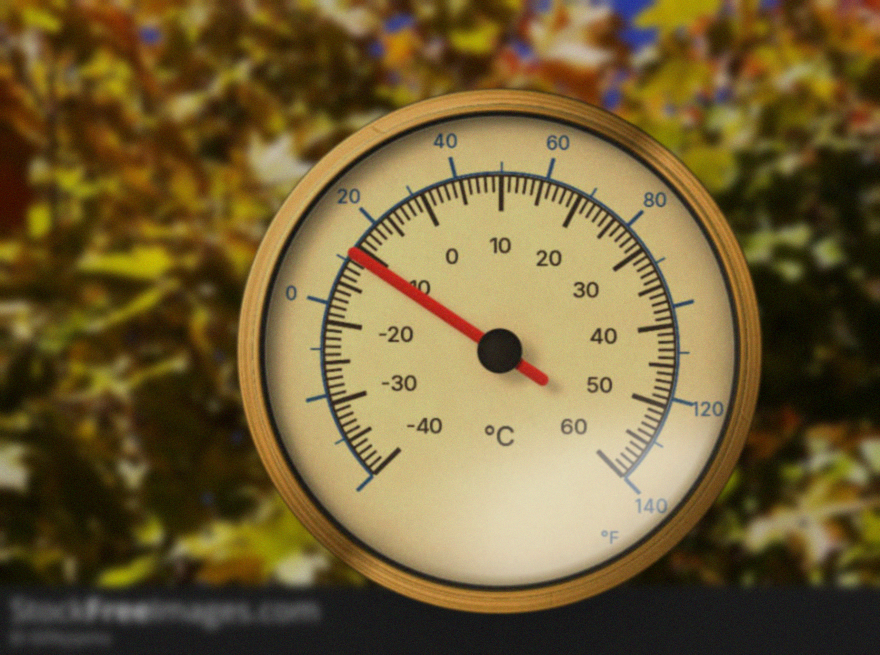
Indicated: -11°C
